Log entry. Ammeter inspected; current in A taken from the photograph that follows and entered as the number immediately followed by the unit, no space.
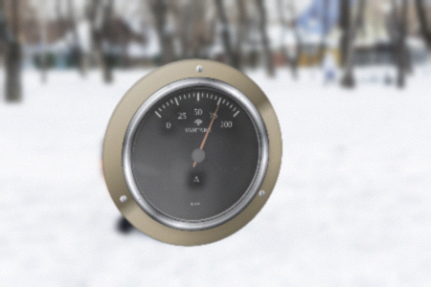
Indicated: 75A
